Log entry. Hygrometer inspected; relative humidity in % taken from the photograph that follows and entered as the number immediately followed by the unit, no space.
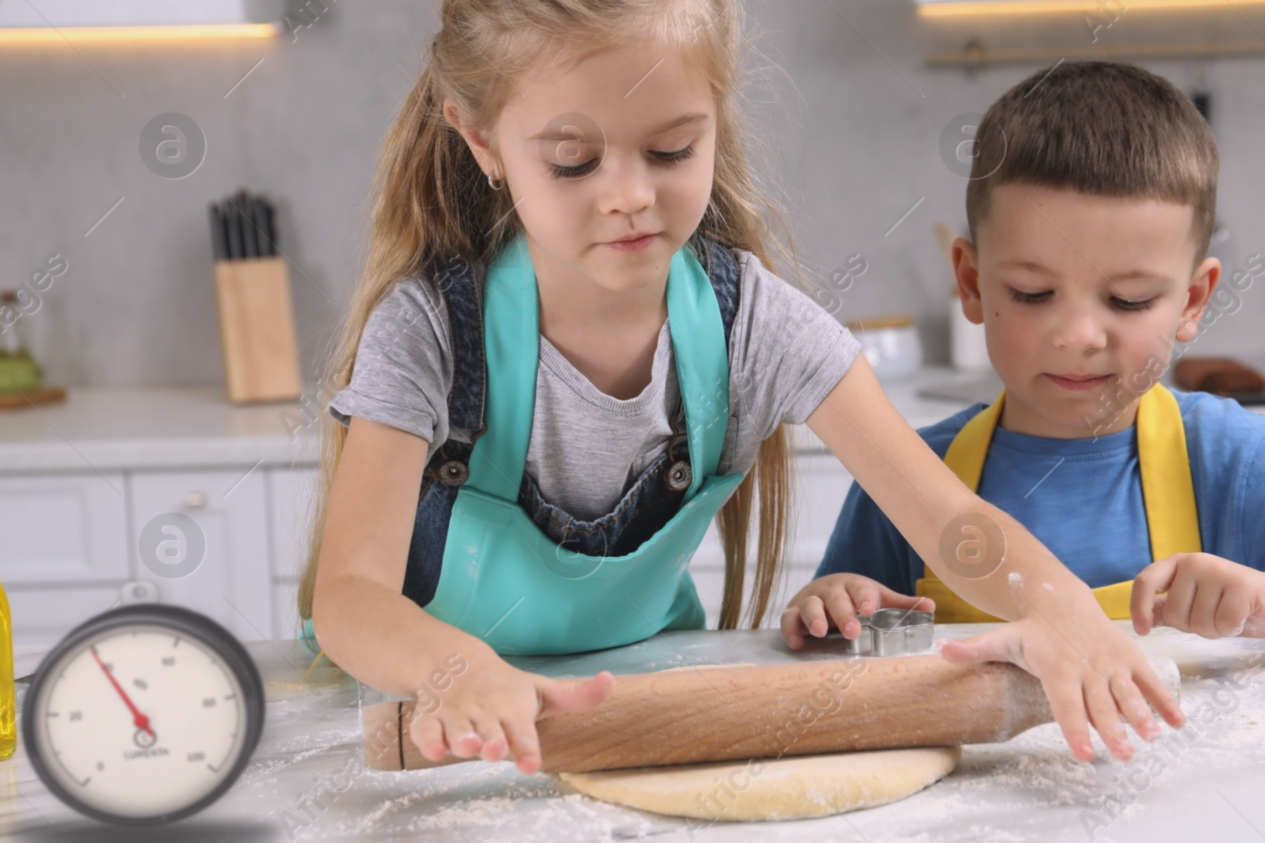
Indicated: 40%
